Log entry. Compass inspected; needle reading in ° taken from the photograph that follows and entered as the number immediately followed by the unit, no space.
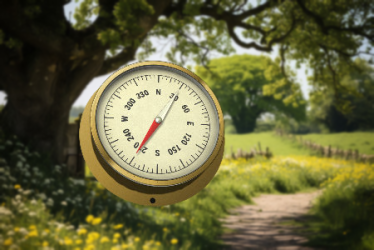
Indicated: 210°
